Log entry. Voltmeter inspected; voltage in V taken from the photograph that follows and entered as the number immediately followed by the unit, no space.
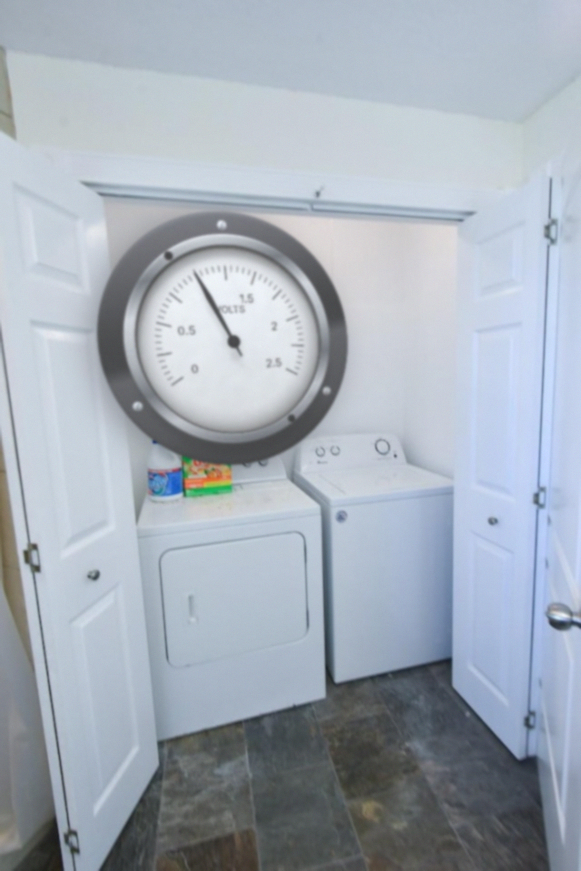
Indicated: 1V
